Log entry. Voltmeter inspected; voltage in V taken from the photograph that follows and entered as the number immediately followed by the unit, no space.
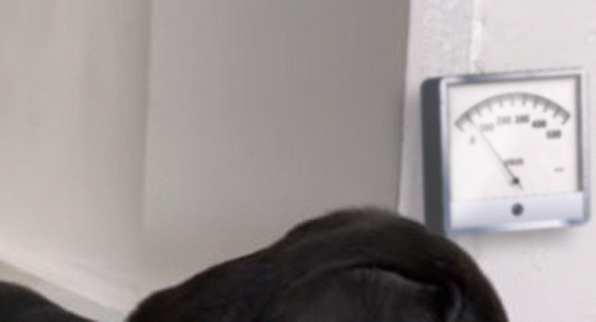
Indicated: 50V
